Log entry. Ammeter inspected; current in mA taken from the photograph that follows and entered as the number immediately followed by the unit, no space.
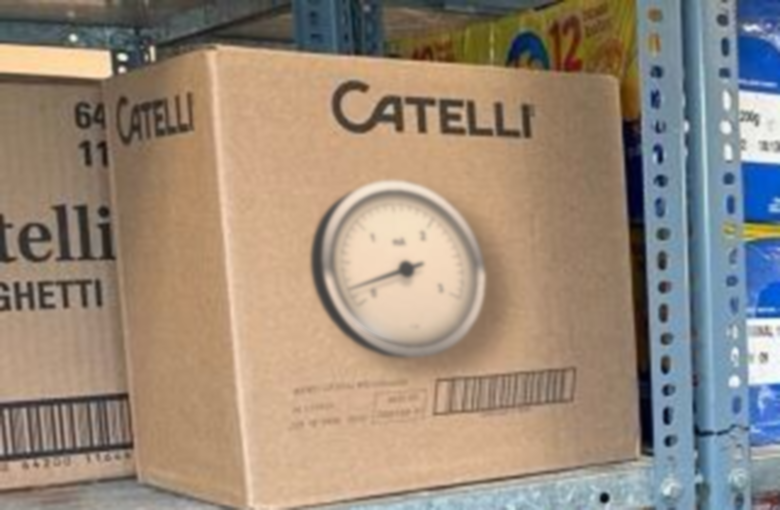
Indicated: 0.2mA
